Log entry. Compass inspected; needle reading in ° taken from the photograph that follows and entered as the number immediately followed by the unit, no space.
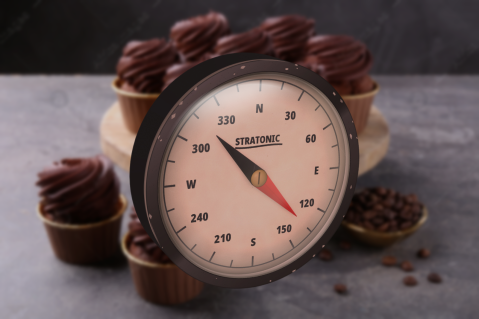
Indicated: 135°
